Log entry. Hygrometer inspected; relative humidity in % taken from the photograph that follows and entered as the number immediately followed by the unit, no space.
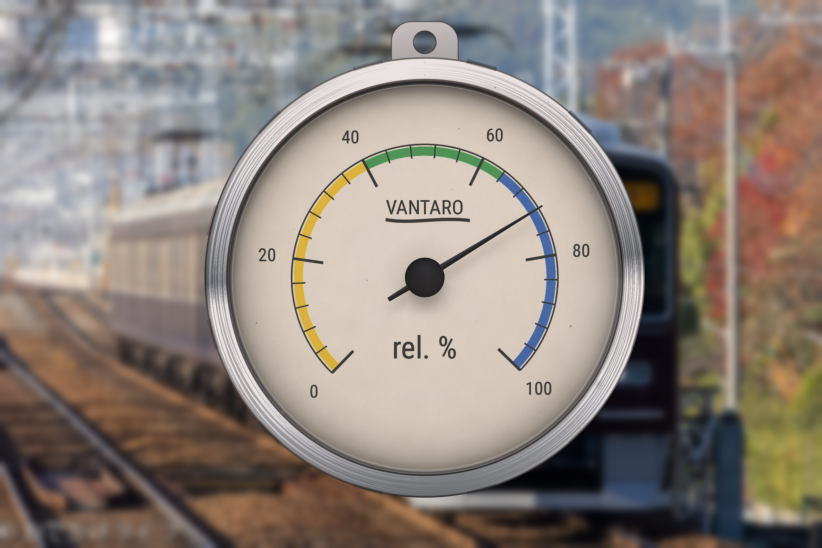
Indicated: 72%
